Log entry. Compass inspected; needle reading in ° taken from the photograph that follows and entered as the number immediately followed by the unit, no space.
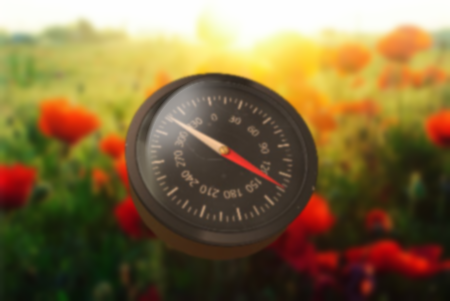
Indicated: 135°
